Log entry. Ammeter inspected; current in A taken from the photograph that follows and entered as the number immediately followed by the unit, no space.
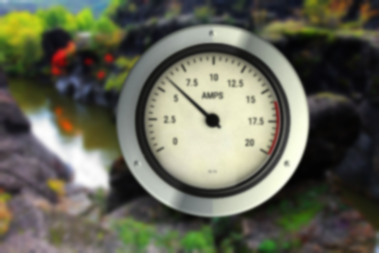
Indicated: 6A
